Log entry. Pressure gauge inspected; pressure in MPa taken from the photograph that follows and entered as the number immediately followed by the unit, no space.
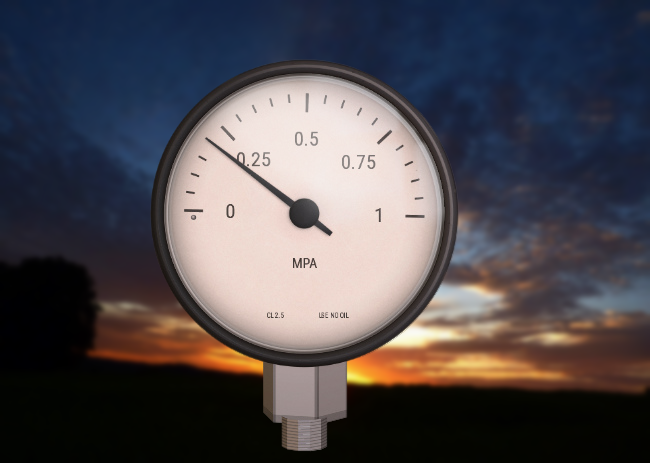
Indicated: 0.2MPa
